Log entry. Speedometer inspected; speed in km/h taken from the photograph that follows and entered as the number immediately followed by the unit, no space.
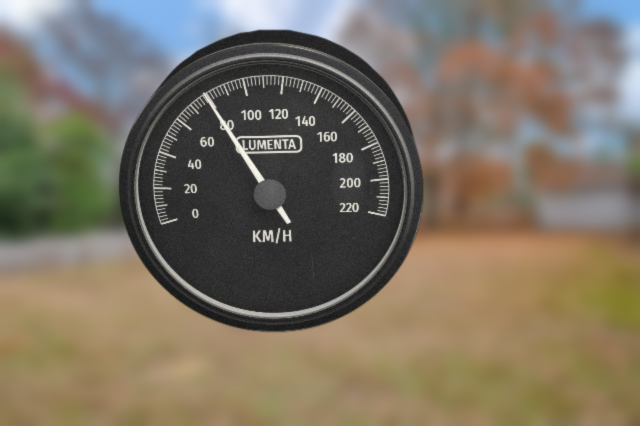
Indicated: 80km/h
